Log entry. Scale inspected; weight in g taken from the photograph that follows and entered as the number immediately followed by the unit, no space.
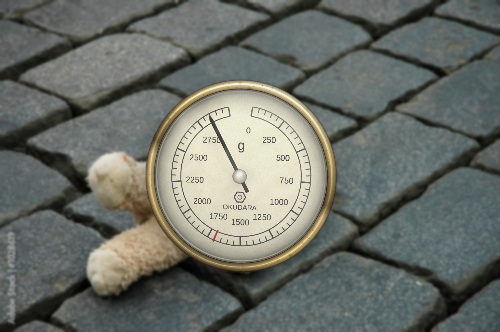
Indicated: 2850g
